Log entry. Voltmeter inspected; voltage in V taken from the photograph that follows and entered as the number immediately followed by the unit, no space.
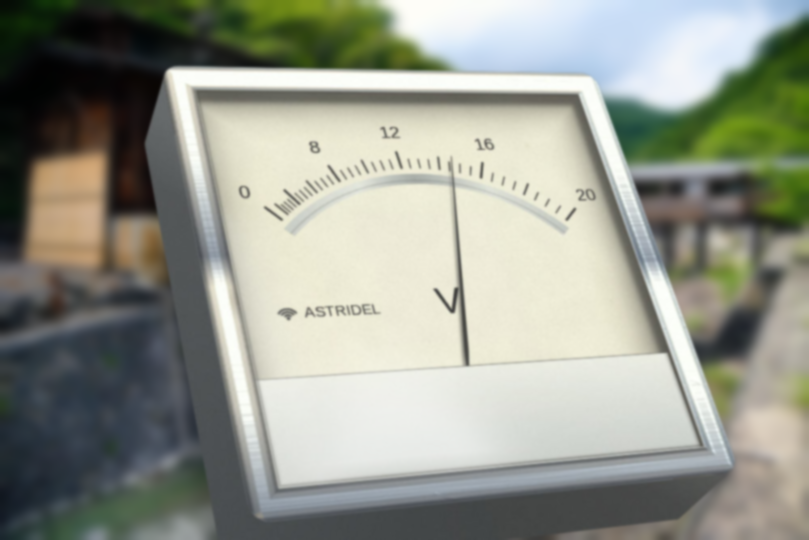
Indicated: 14.5V
